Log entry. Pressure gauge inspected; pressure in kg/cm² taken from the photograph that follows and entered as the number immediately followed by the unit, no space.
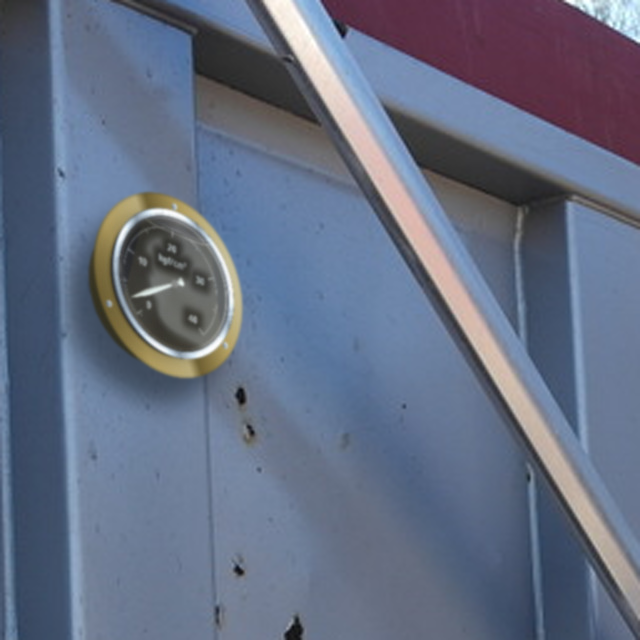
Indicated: 2.5kg/cm²
